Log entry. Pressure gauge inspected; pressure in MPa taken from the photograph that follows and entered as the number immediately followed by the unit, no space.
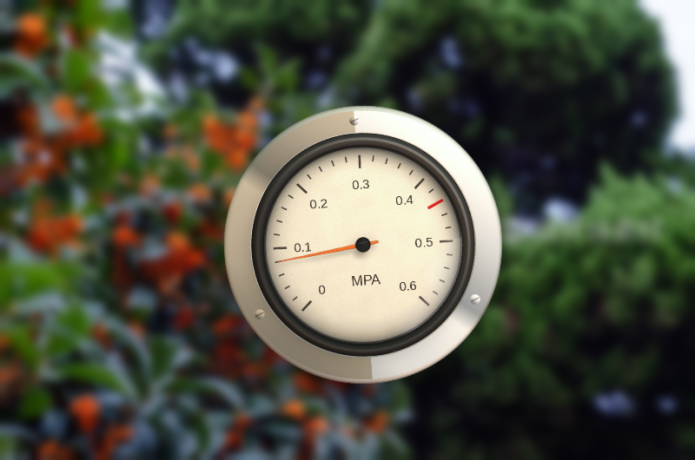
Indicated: 0.08MPa
